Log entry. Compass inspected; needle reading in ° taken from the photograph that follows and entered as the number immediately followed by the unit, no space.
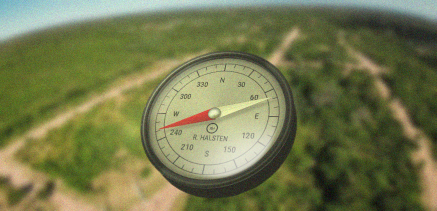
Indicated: 250°
